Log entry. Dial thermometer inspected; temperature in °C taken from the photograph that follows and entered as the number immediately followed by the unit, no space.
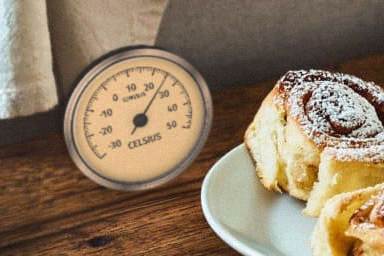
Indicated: 25°C
